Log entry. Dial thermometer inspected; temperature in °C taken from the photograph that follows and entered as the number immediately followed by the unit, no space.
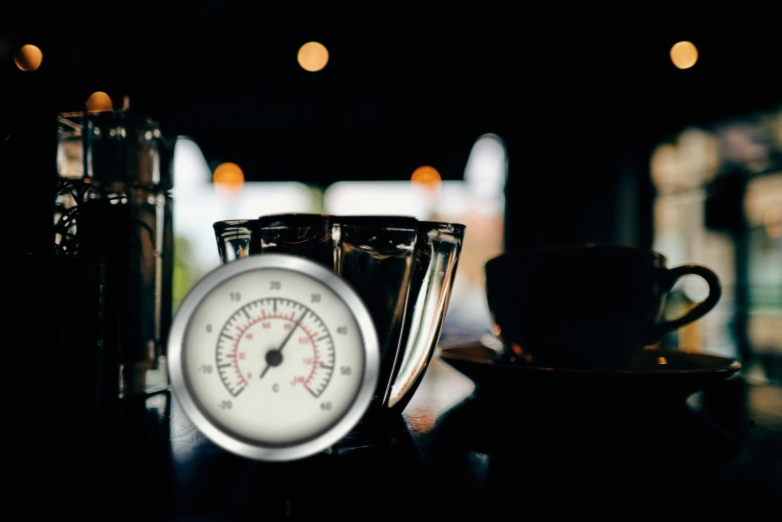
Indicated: 30°C
